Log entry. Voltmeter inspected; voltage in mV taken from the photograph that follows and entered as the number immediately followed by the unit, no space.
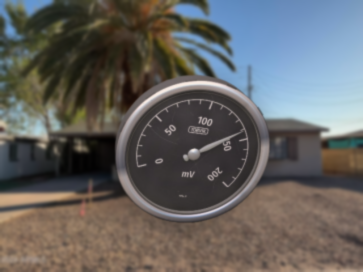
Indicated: 140mV
